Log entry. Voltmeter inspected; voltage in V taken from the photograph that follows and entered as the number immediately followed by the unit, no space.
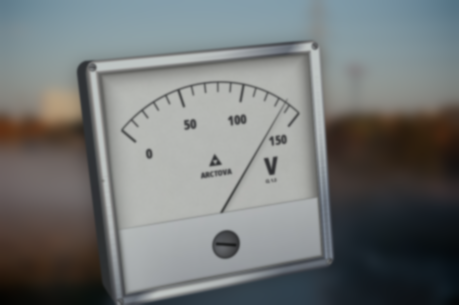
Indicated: 135V
